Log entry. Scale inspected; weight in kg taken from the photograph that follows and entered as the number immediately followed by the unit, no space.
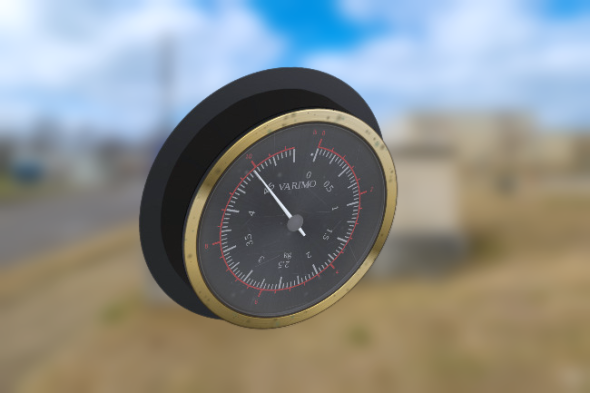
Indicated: 4.5kg
